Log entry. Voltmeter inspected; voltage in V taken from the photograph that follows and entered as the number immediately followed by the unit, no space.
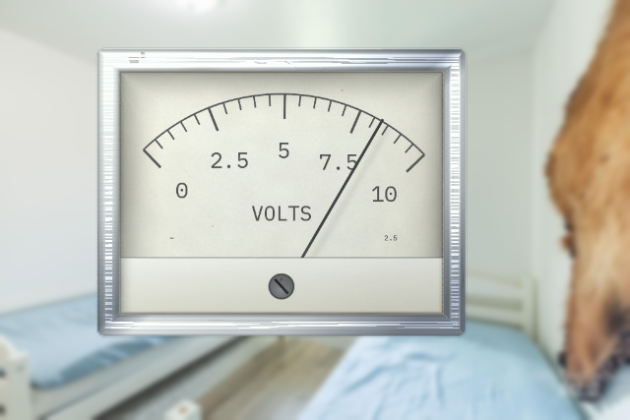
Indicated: 8.25V
